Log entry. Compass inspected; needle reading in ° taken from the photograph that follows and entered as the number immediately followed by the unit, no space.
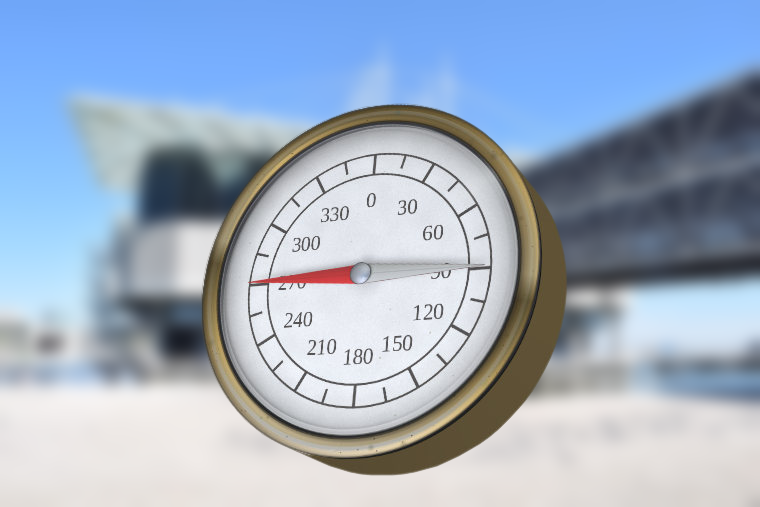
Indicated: 270°
